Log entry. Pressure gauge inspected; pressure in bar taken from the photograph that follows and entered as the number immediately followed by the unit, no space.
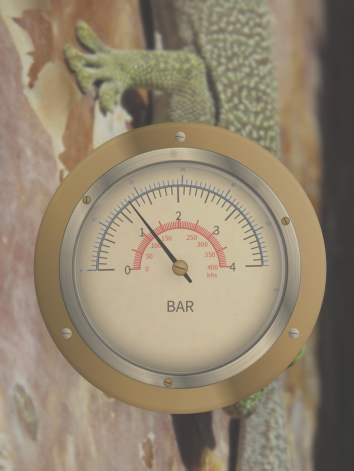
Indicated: 1.2bar
